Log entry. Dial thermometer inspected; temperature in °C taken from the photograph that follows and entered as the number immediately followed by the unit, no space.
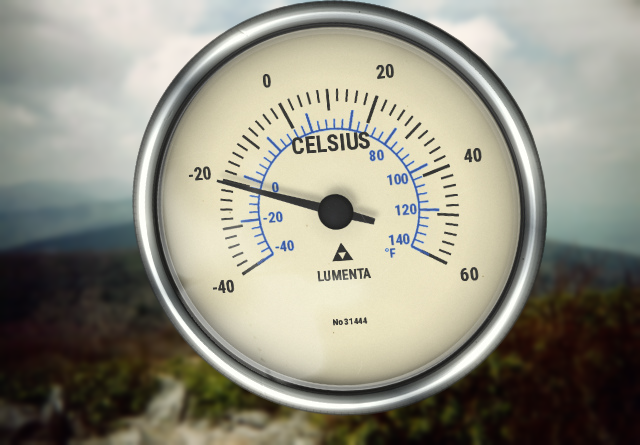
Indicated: -20°C
